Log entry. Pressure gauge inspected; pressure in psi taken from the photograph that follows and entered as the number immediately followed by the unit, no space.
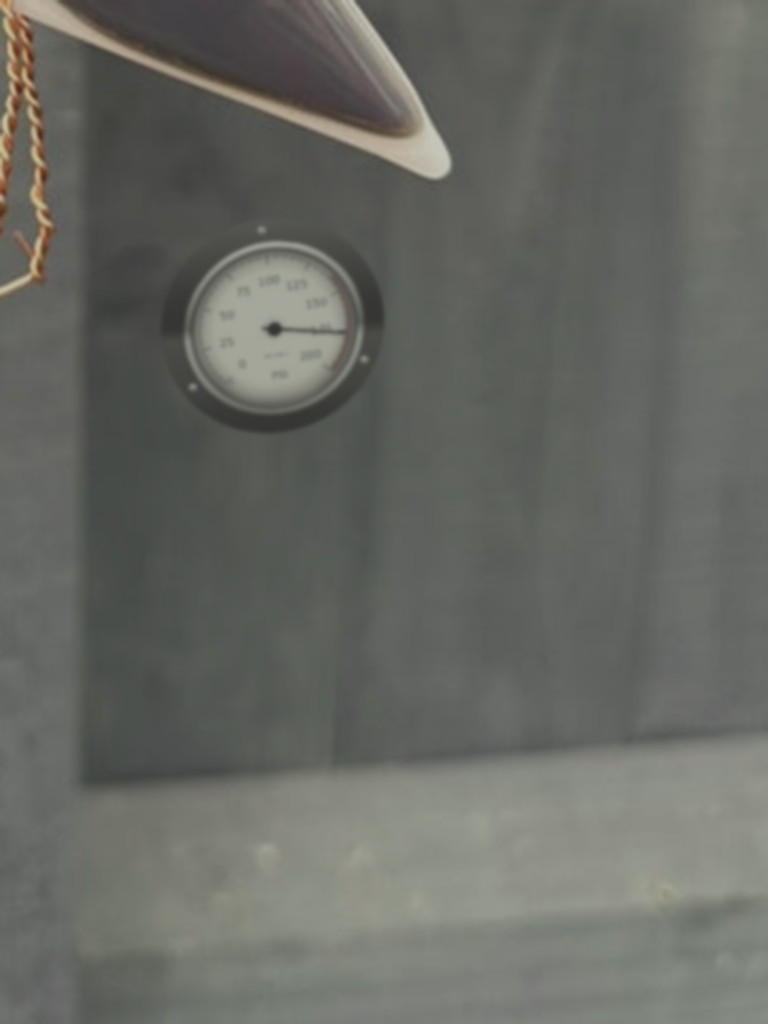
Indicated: 175psi
